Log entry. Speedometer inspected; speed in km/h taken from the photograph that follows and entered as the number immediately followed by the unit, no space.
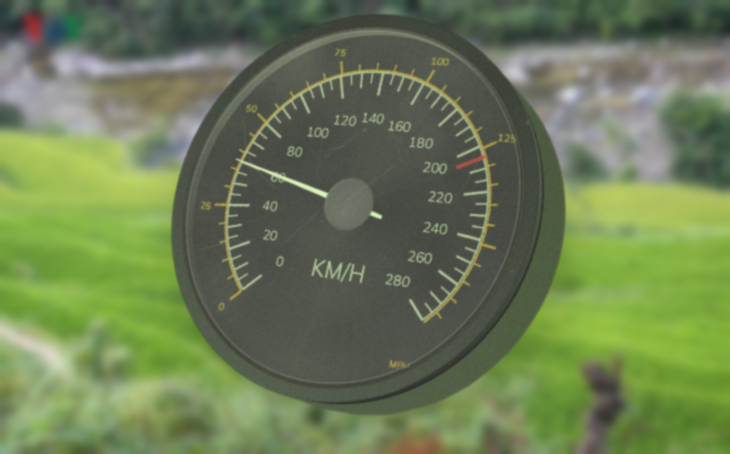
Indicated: 60km/h
